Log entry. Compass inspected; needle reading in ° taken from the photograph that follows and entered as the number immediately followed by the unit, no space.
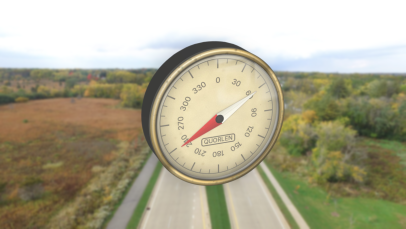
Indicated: 240°
